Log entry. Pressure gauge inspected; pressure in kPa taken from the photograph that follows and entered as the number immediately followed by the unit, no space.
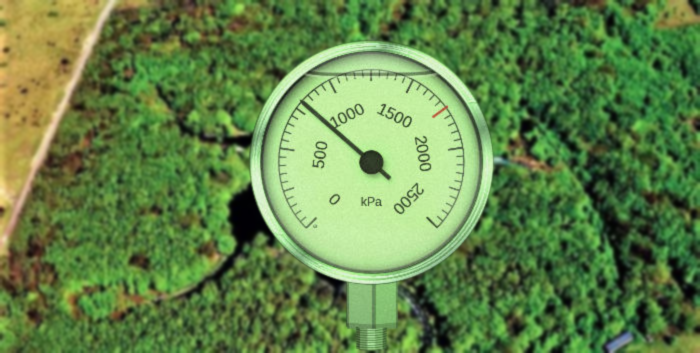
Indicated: 800kPa
